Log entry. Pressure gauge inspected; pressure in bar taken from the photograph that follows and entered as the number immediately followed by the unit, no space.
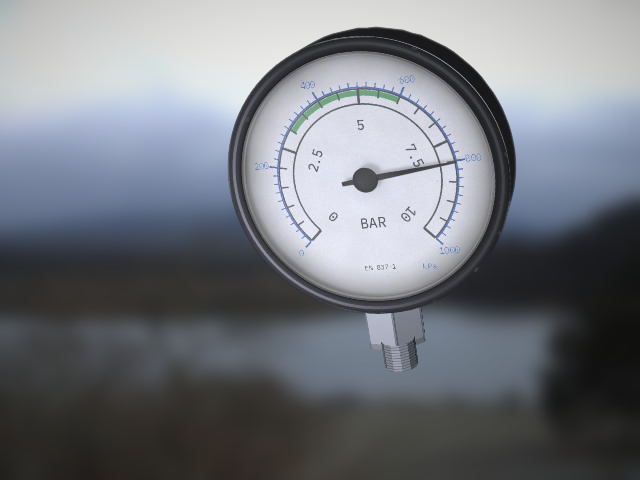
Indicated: 8bar
